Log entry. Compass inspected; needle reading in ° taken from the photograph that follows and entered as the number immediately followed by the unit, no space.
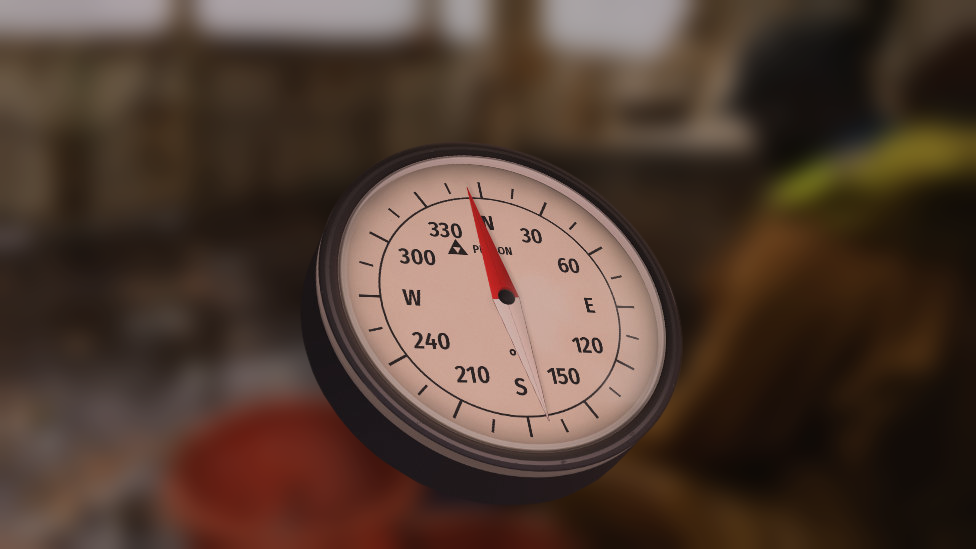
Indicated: 352.5°
